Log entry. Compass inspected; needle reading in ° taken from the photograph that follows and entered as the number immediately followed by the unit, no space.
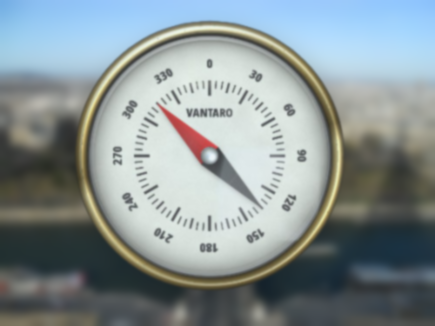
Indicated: 315°
